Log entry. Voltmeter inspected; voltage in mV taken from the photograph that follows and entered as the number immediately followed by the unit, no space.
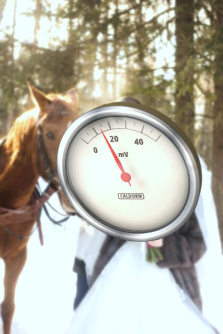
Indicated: 15mV
